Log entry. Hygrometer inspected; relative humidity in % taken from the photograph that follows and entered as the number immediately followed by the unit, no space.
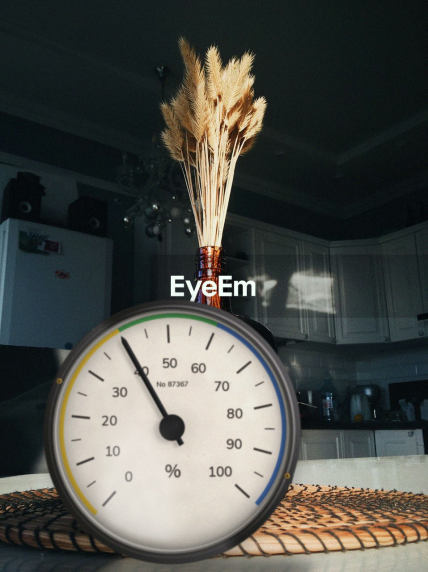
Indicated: 40%
